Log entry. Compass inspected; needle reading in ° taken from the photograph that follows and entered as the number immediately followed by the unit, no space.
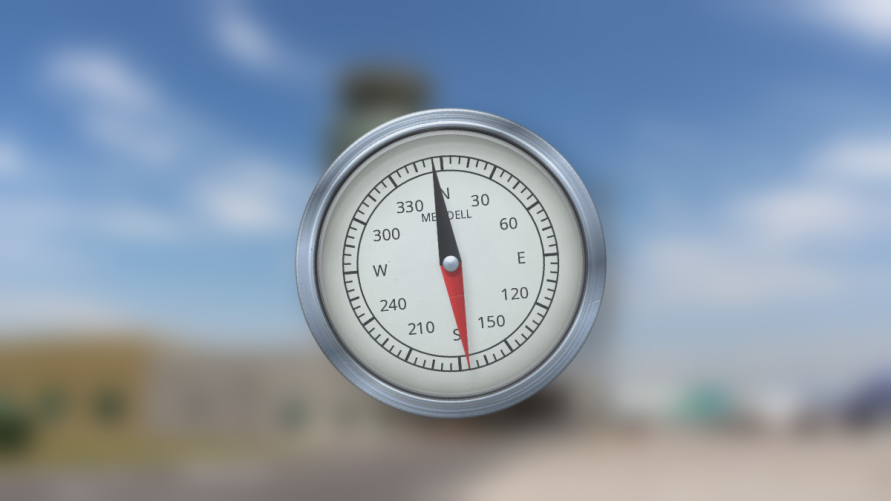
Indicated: 175°
